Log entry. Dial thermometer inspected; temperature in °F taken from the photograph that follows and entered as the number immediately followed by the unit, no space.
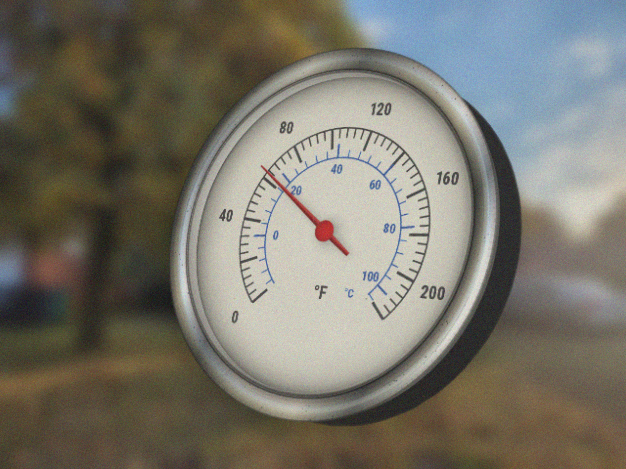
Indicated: 64°F
